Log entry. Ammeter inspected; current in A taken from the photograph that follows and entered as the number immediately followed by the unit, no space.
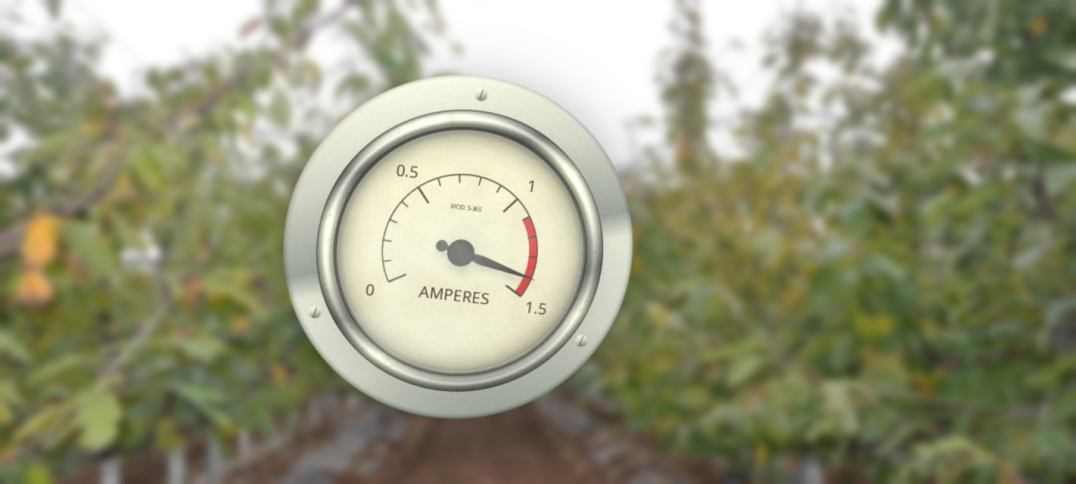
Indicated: 1.4A
